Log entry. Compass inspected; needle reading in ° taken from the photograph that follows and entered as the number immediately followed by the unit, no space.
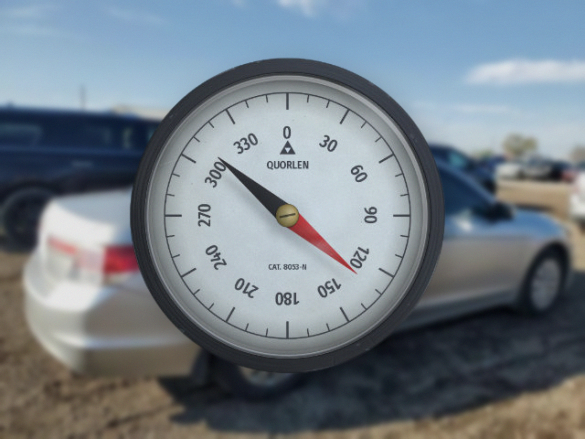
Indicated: 130°
